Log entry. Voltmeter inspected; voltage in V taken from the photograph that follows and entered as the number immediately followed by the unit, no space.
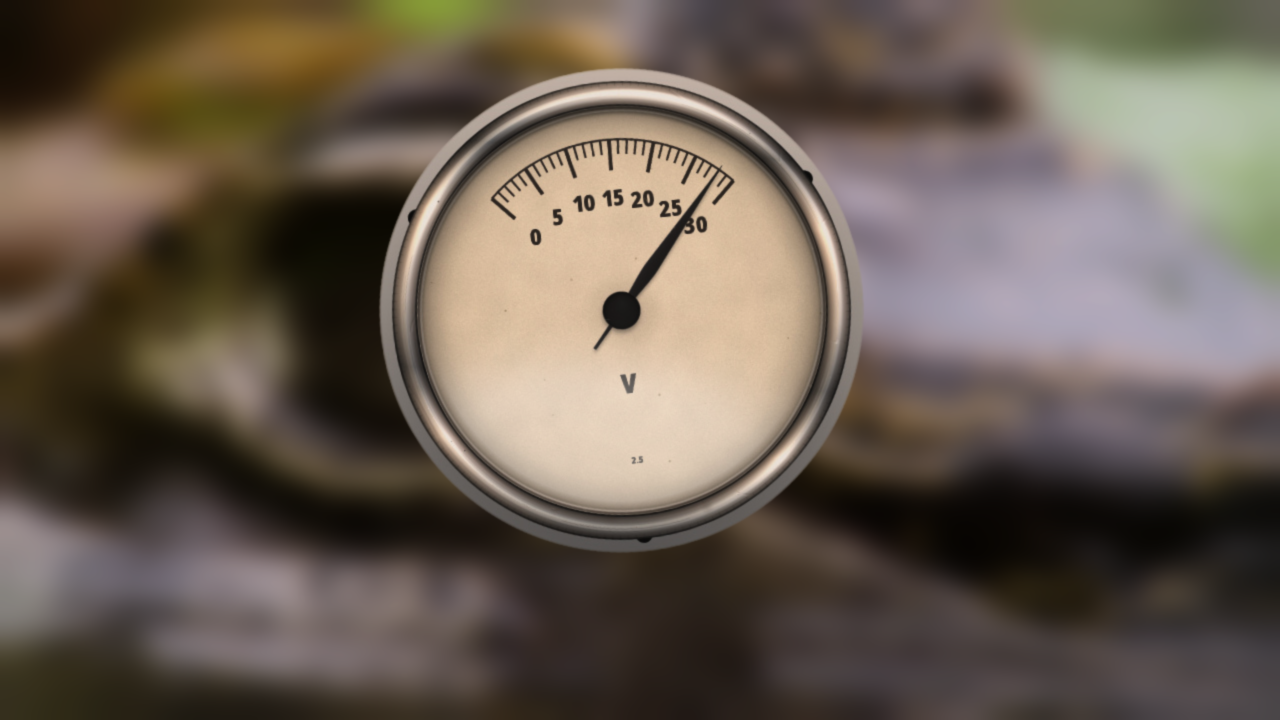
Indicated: 28V
